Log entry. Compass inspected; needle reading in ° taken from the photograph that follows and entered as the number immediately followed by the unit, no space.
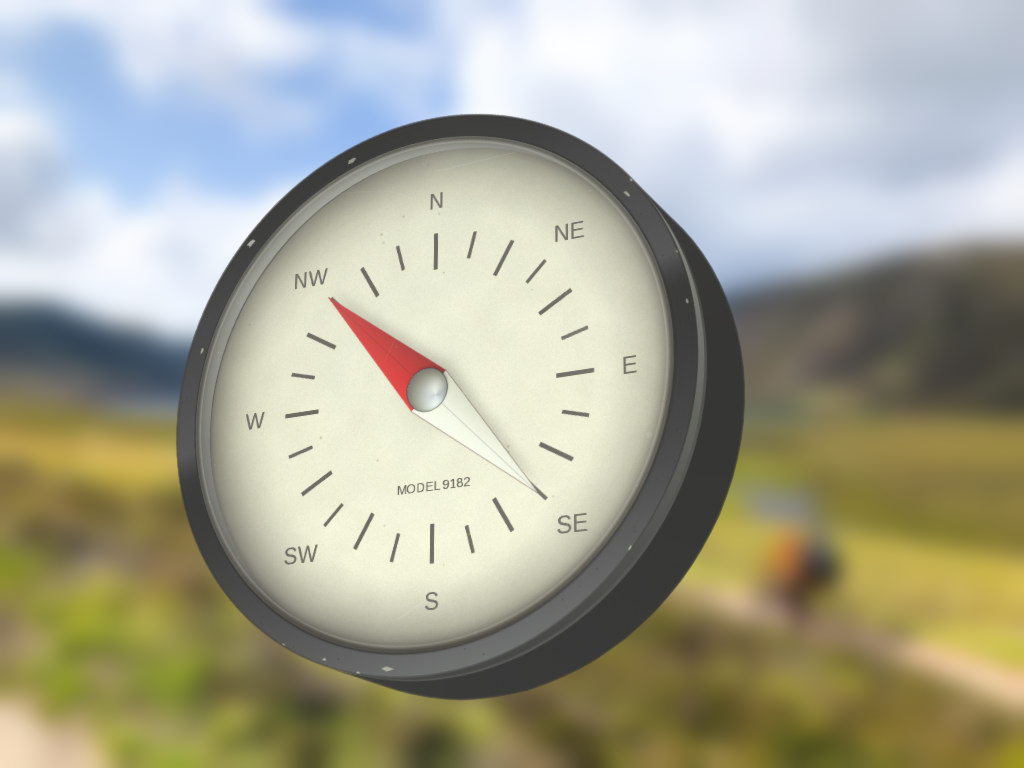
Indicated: 315°
